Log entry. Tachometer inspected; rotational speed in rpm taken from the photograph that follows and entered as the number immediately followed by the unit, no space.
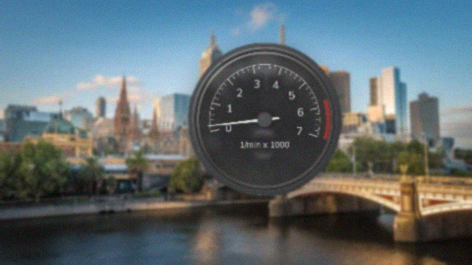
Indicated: 200rpm
